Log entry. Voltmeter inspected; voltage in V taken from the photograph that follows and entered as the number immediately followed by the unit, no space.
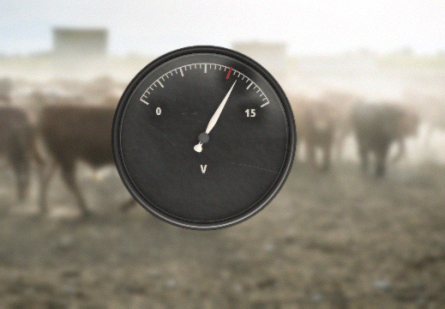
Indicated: 11V
